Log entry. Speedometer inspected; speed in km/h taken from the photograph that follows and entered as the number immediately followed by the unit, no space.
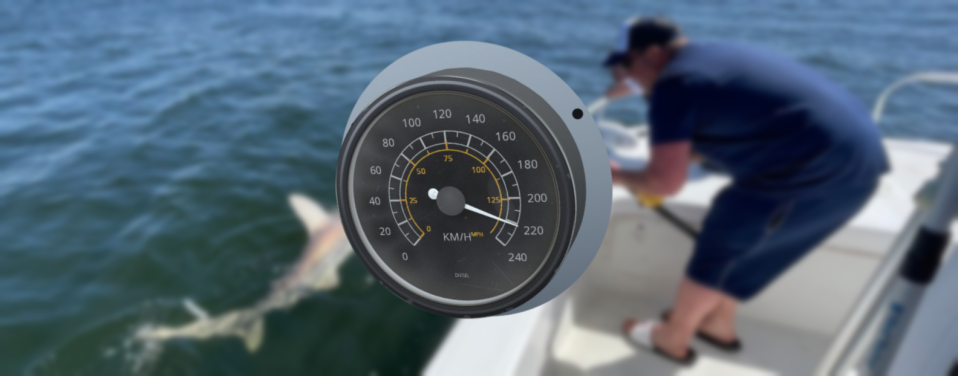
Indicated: 220km/h
